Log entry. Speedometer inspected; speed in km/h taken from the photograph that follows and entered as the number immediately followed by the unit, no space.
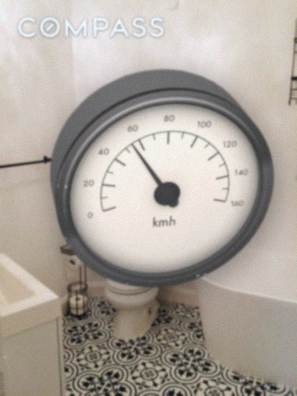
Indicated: 55km/h
